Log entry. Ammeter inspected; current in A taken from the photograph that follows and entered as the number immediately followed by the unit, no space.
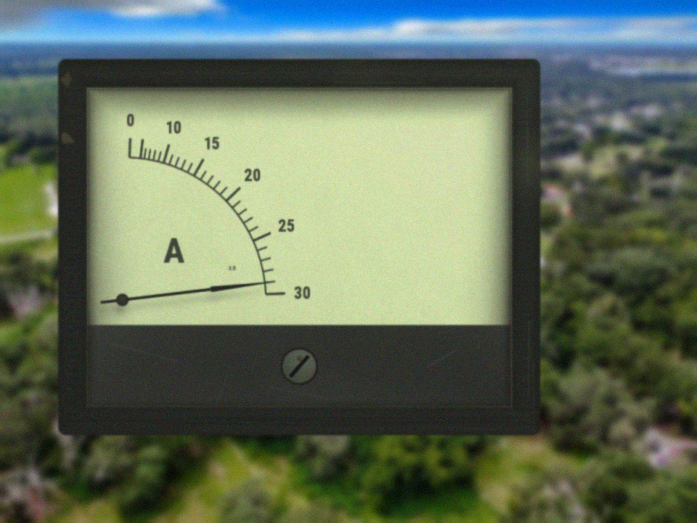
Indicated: 29A
